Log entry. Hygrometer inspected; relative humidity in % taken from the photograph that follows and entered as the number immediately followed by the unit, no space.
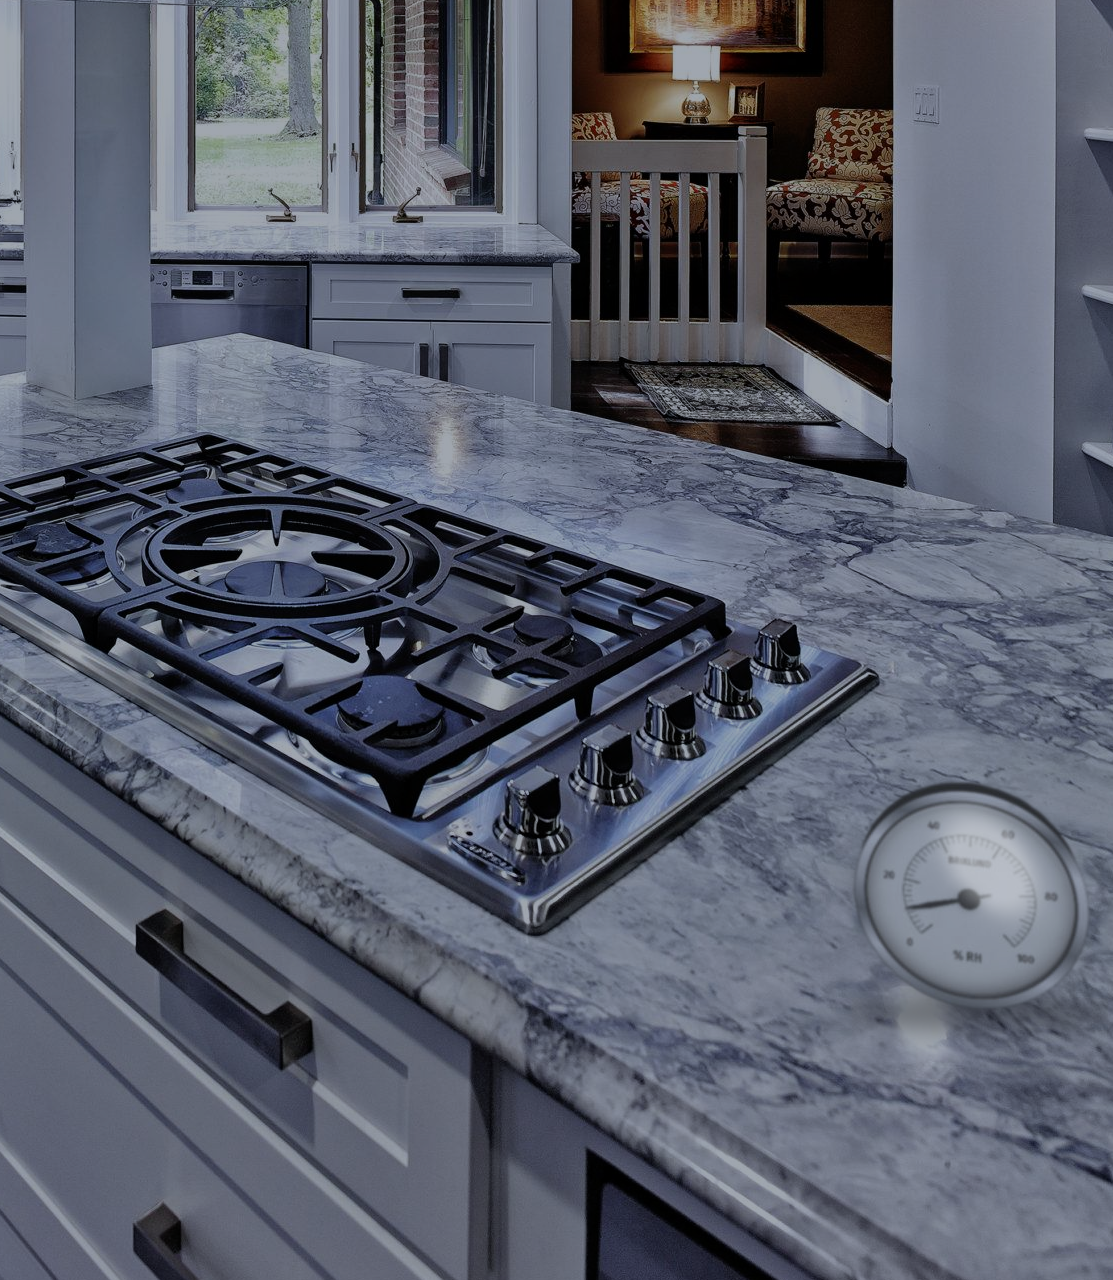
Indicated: 10%
